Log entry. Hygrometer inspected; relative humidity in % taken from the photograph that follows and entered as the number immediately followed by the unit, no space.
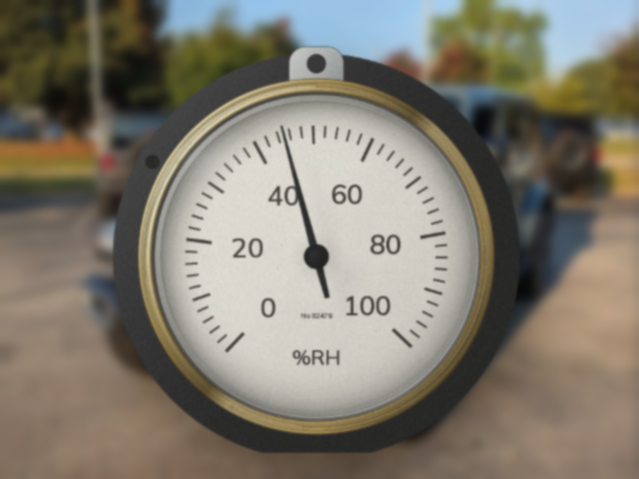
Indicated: 45%
